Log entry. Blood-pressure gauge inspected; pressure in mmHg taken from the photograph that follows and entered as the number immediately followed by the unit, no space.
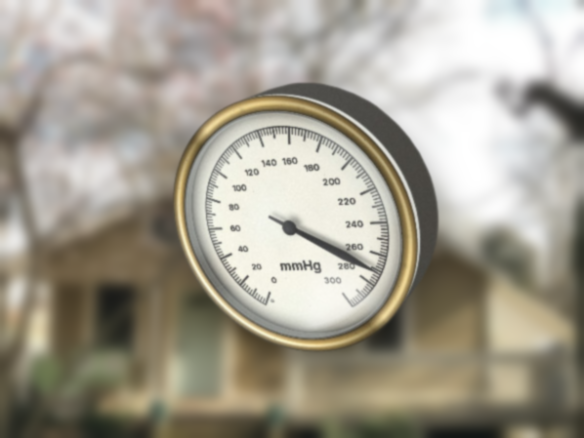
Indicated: 270mmHg
